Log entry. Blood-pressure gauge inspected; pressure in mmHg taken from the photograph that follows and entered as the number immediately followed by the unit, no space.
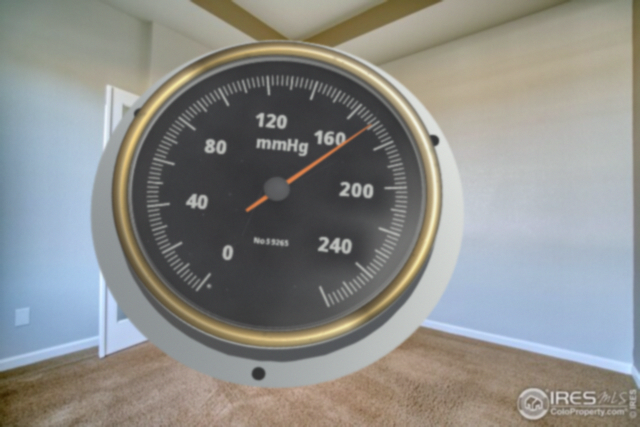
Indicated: 170mmHg
